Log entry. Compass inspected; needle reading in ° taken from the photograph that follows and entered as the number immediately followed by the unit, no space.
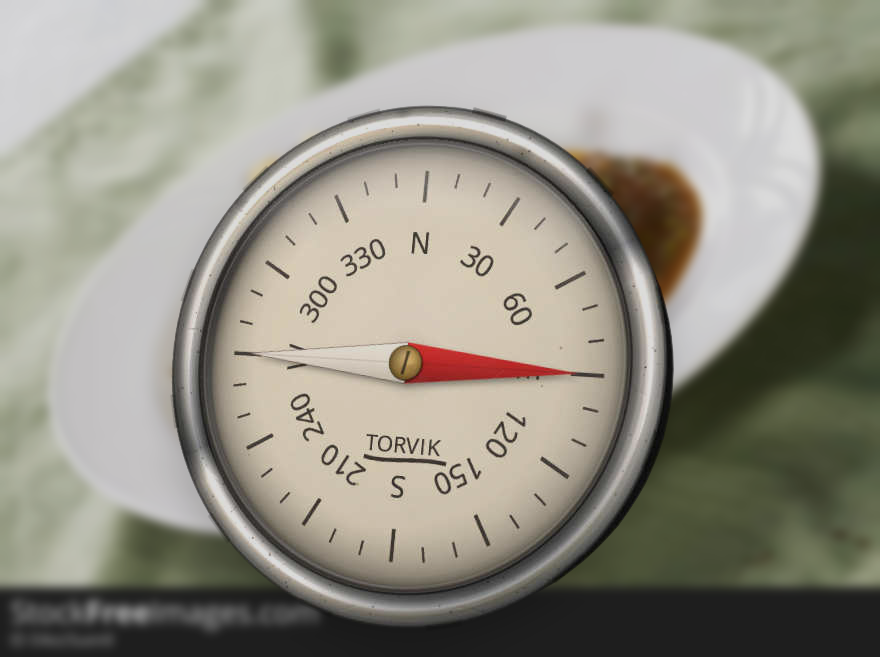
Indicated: 90°
